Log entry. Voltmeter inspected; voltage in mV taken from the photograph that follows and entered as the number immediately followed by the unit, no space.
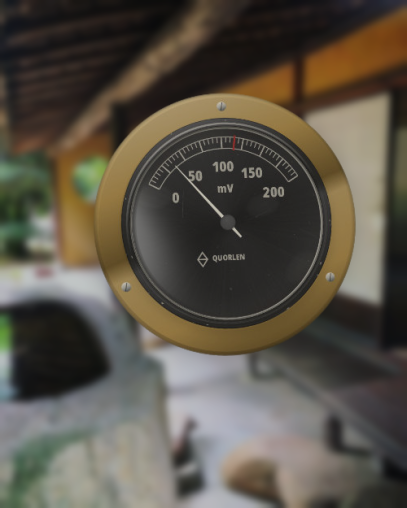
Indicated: 35mV
